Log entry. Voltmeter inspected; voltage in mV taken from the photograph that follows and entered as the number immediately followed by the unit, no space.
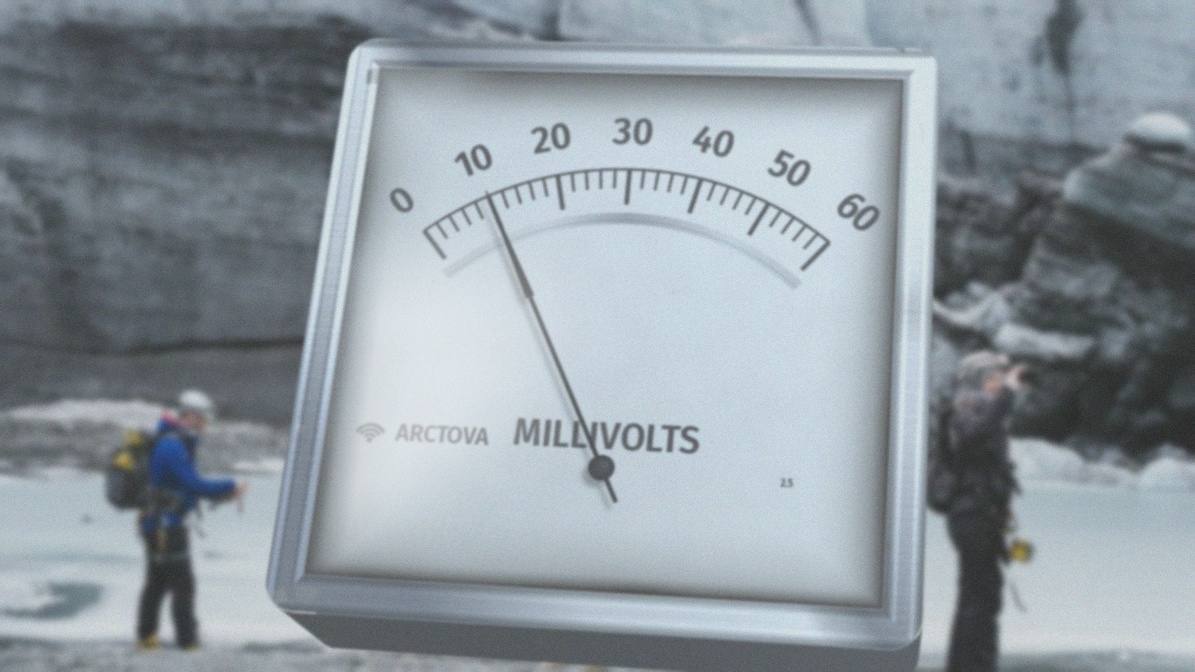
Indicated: 10mV
